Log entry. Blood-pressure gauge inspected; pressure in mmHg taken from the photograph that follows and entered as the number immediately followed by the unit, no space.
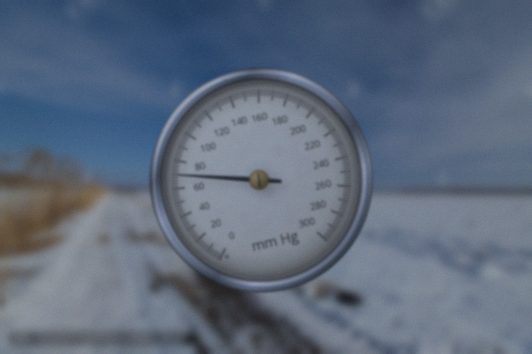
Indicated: 70mmHg
